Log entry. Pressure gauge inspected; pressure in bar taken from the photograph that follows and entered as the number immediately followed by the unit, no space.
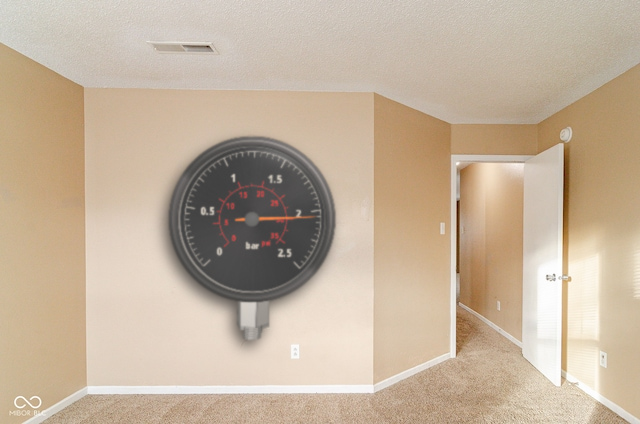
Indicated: 2.05bar
